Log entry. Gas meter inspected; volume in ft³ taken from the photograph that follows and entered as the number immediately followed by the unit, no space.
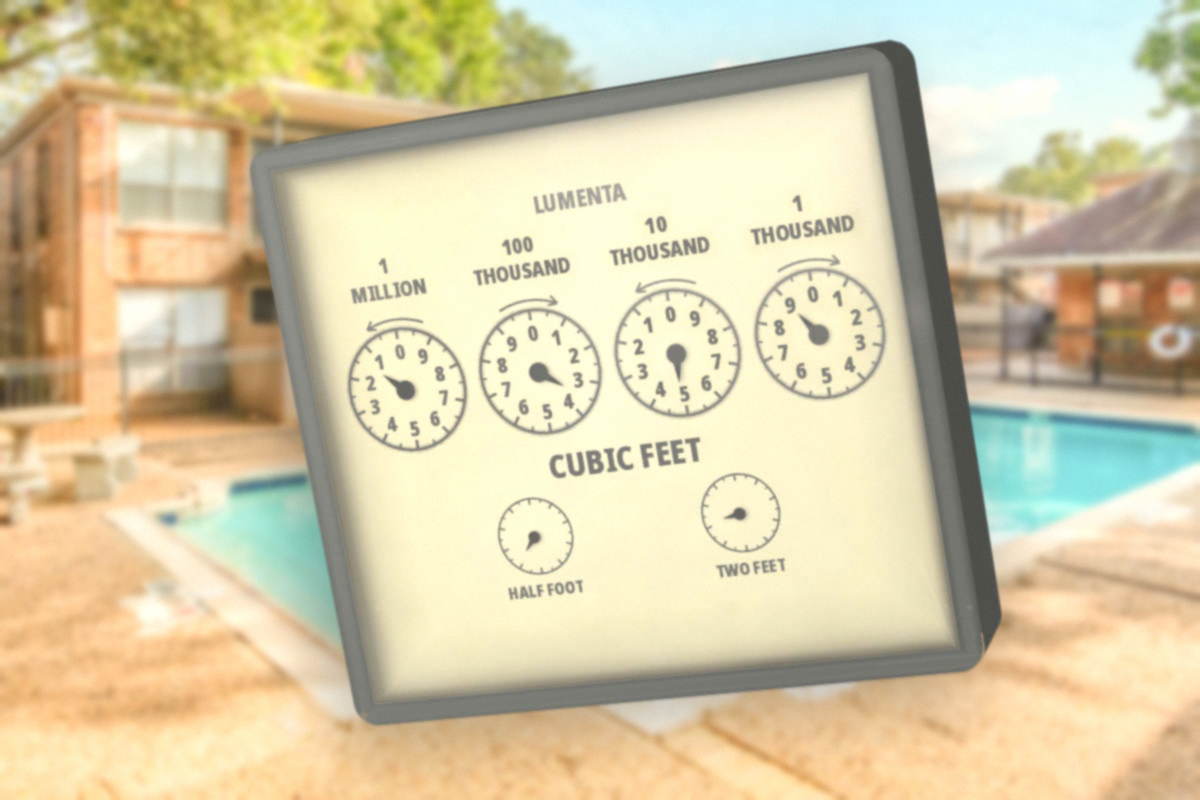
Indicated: 134900ft³
